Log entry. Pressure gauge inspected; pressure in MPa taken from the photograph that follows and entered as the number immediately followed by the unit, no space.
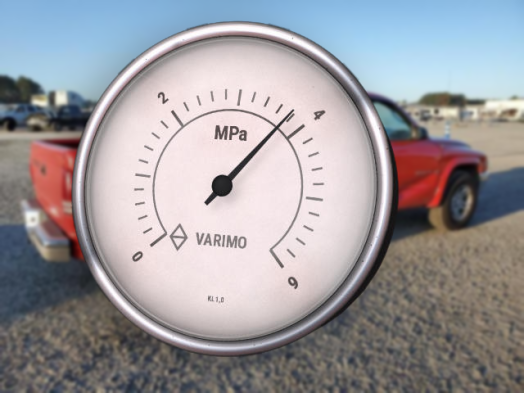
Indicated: 3.8MPa
